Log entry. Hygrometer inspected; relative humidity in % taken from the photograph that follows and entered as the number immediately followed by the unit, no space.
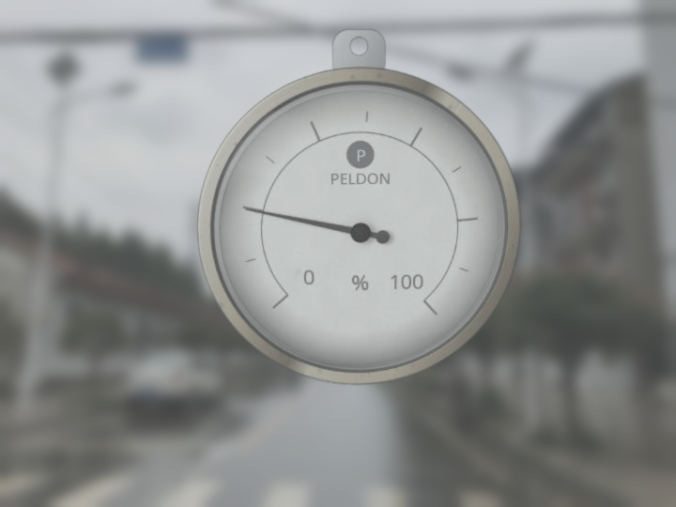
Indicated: 20%
